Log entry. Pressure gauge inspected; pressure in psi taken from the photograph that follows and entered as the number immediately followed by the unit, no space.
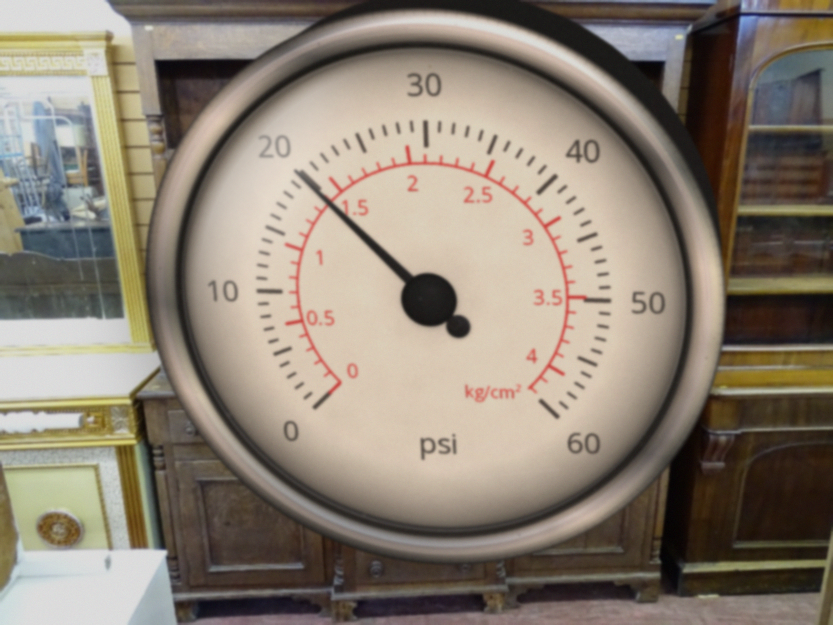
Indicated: 20psi
